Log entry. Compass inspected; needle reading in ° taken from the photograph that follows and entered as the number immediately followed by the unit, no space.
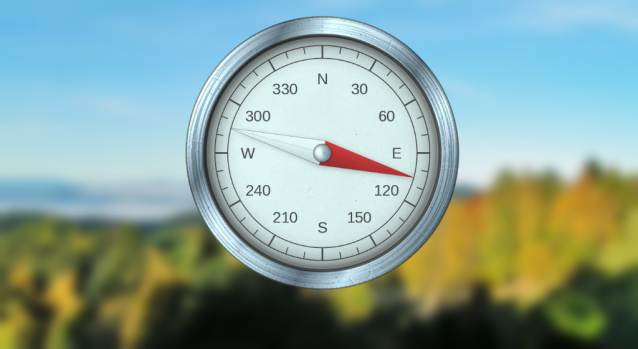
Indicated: 105°
